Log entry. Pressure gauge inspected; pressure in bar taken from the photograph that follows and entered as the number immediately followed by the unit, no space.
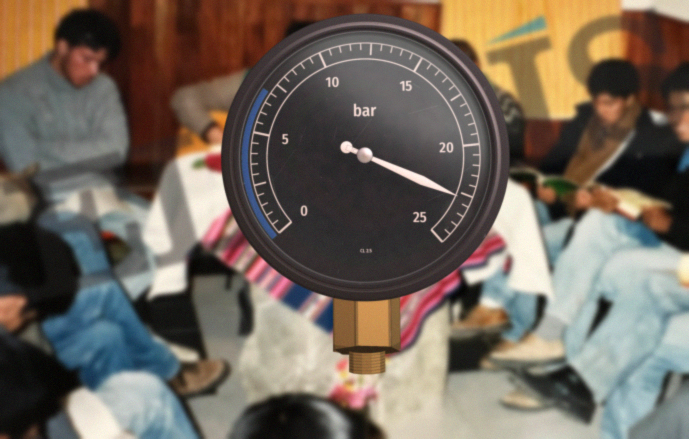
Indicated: 22.75bar
